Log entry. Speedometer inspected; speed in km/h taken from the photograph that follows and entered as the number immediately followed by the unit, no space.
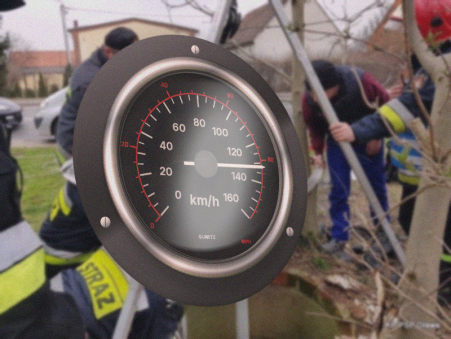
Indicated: 132.5km/h
